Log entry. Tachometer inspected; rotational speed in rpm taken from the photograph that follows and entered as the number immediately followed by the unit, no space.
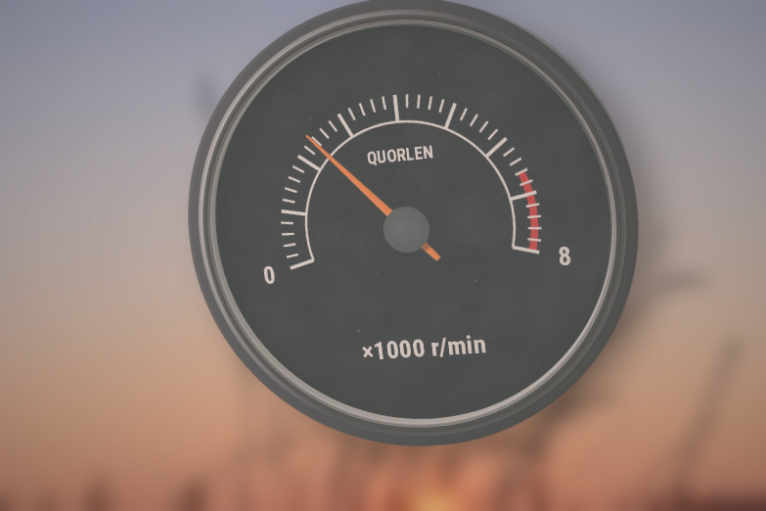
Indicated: 2400rpm
